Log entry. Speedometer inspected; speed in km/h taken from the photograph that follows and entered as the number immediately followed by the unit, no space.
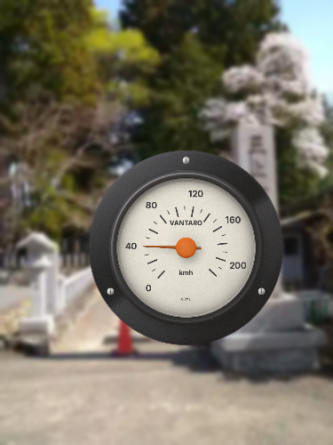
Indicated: 40km/h
